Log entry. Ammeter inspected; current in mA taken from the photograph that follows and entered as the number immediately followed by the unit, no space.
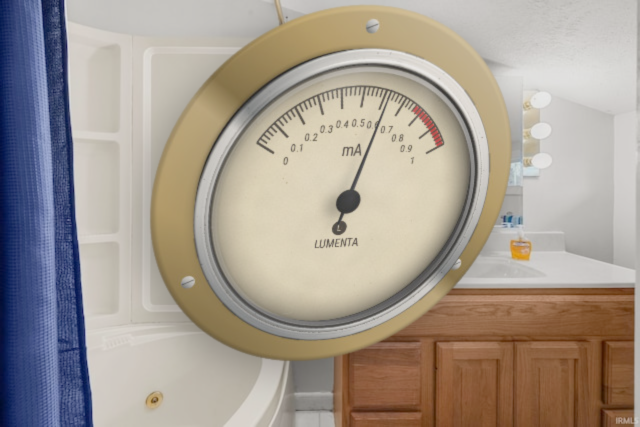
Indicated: 0.6mA
